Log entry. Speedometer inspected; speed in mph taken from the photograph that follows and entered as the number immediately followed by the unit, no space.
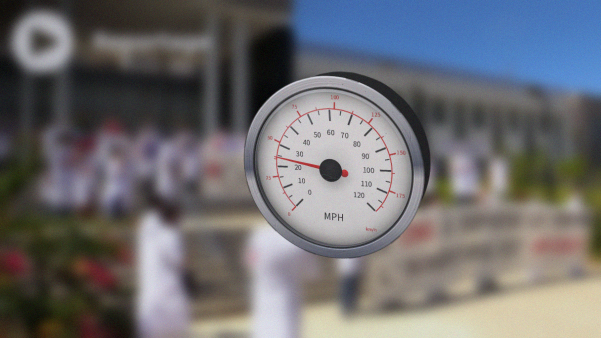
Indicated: 25mph
